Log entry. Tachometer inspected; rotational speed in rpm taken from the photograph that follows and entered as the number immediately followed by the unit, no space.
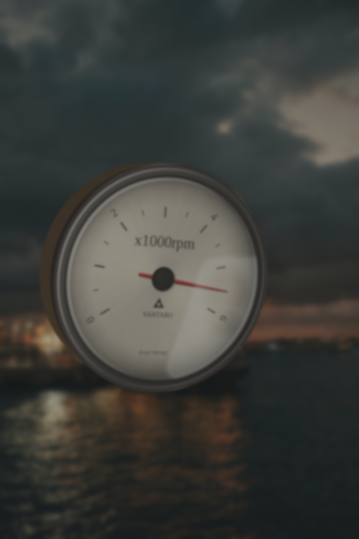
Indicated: 5500rpm
